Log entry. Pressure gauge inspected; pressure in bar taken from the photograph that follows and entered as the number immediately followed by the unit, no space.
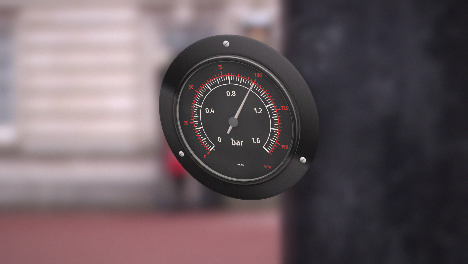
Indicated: 1bar
